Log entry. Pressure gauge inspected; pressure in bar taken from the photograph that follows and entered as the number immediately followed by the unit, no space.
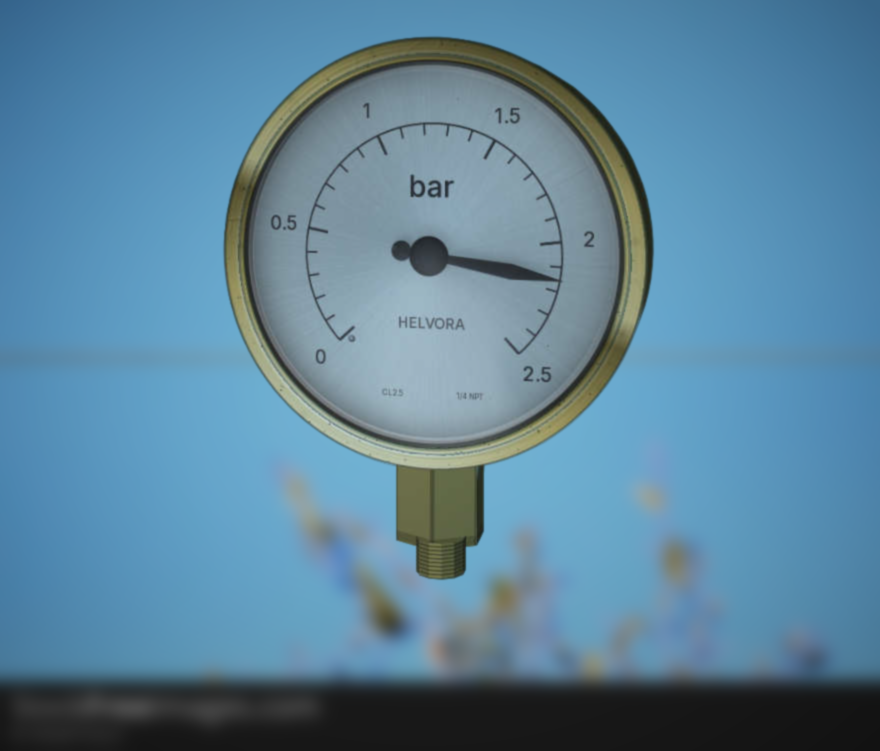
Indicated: 2.15bar
